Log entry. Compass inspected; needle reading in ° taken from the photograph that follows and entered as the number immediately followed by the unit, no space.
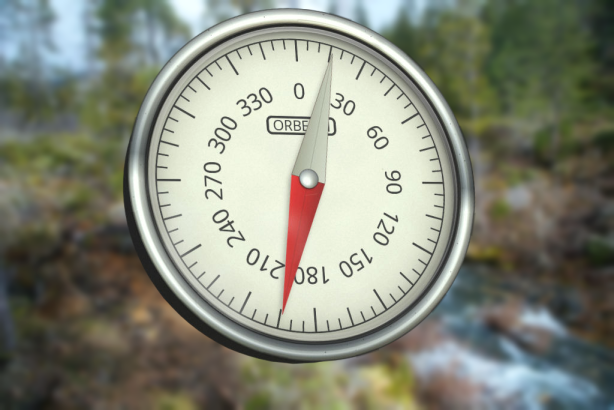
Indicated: 195°
